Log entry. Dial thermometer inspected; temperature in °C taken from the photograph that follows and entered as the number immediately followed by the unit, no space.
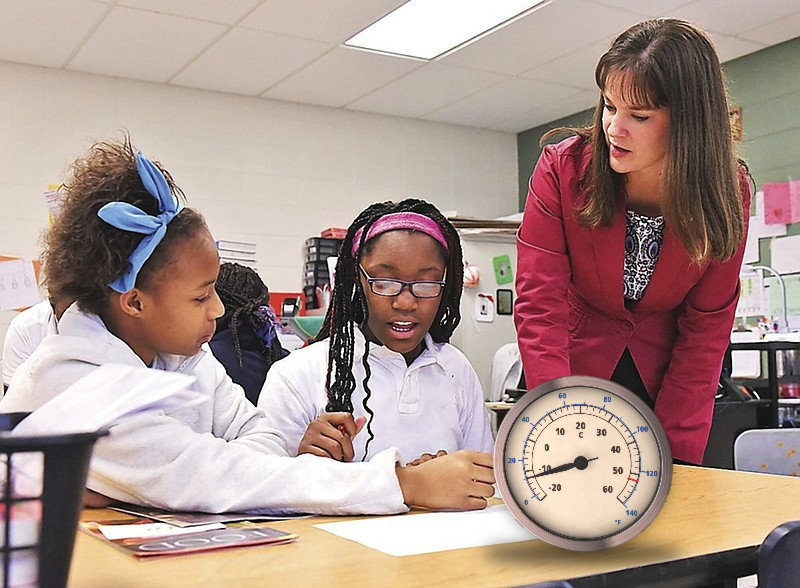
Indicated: -12°C
